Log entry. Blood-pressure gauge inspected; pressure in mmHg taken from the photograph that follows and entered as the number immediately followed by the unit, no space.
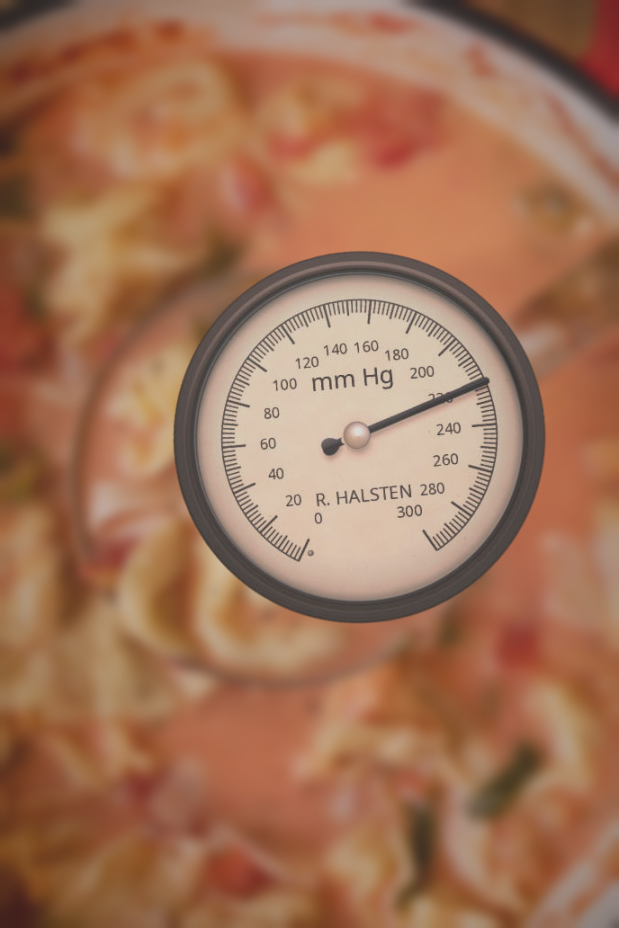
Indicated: 222mmHg
